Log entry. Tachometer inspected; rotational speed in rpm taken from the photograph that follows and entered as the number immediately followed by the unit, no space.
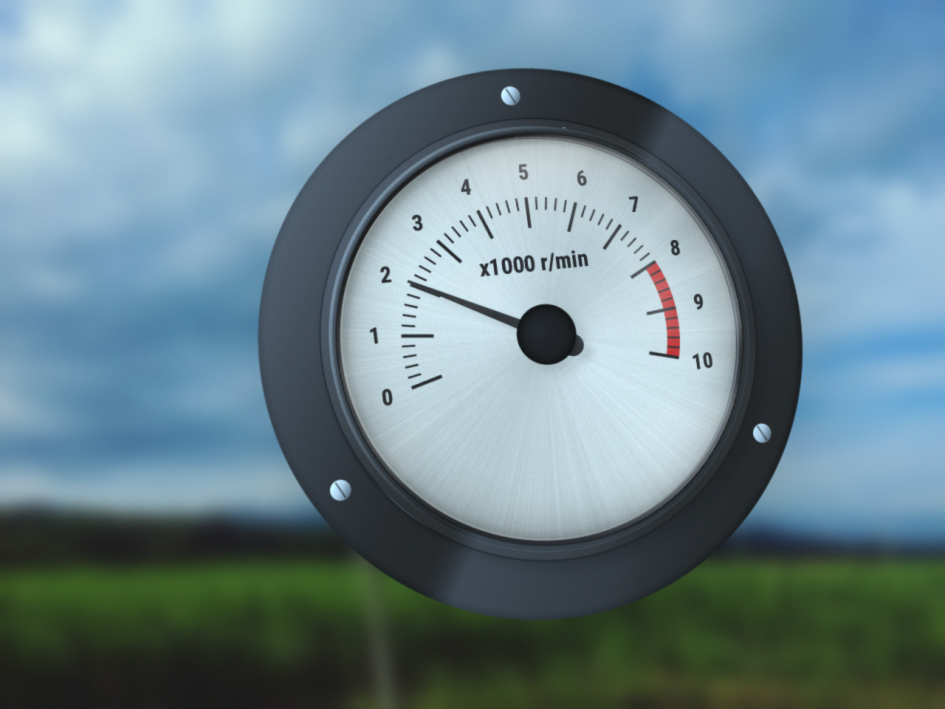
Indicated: 2000rpm
